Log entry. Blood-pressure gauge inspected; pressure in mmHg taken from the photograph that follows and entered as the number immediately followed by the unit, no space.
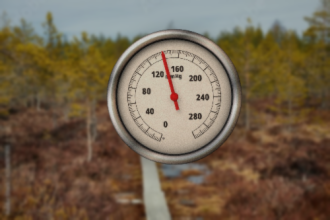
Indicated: 140mmHg
